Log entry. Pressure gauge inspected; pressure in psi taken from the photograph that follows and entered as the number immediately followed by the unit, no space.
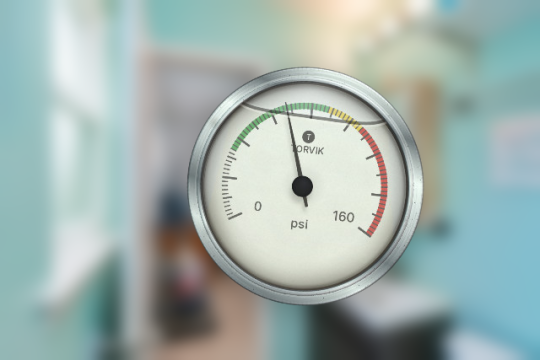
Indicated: 68psi
